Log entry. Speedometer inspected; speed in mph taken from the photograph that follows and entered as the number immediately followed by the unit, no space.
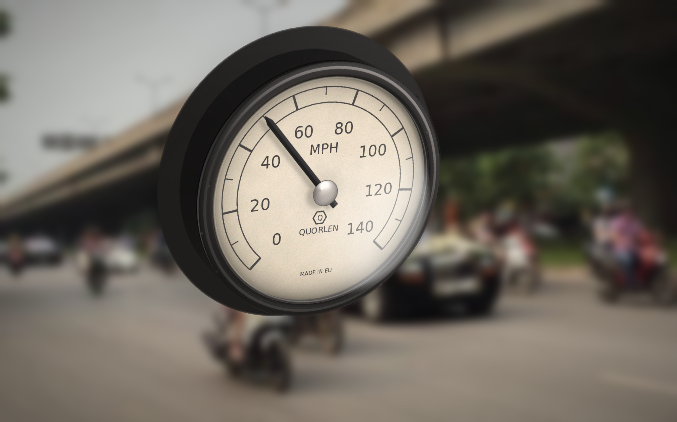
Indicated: 50mph
